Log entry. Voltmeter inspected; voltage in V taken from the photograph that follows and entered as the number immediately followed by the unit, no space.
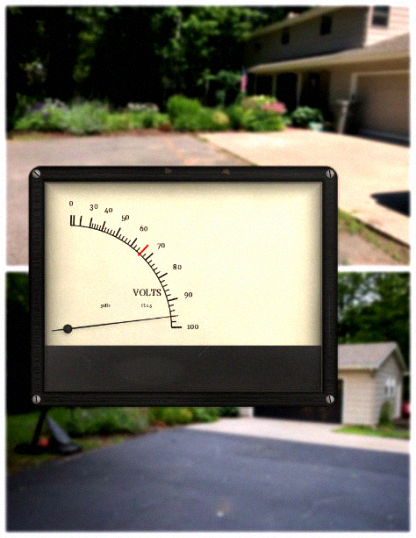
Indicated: 96V
